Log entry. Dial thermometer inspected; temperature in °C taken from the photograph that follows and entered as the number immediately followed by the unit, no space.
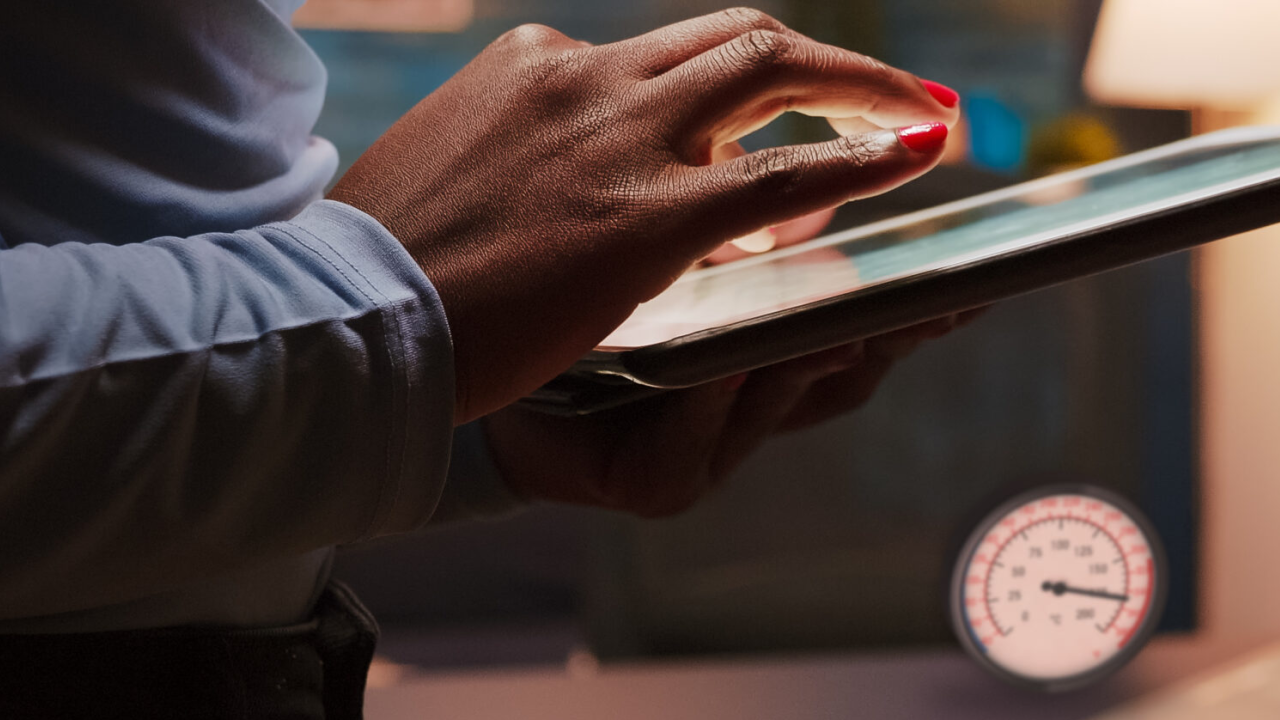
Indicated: 175°C
